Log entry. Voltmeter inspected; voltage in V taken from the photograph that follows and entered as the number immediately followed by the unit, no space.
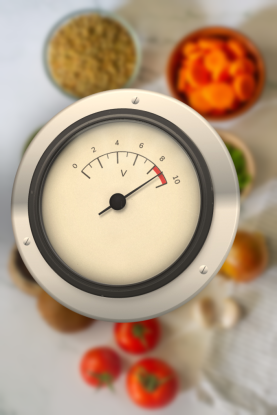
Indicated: 9V
